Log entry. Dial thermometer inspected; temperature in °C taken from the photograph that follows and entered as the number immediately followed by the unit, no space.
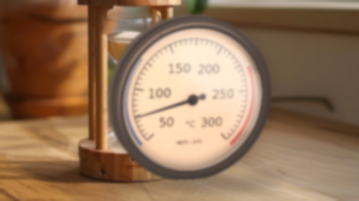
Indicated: 75°C
